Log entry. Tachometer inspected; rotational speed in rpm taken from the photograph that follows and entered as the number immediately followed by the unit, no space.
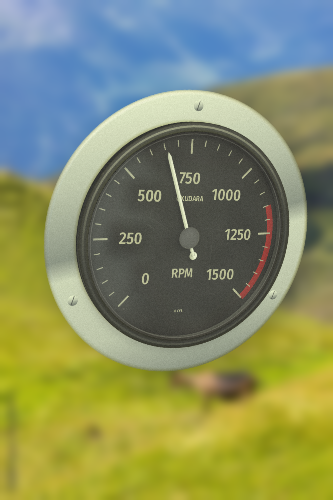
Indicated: 650rpm
